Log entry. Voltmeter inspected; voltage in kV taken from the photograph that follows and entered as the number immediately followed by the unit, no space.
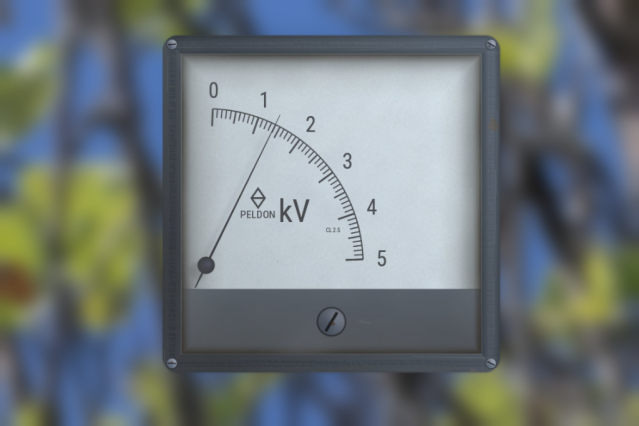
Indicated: 1.4kV
